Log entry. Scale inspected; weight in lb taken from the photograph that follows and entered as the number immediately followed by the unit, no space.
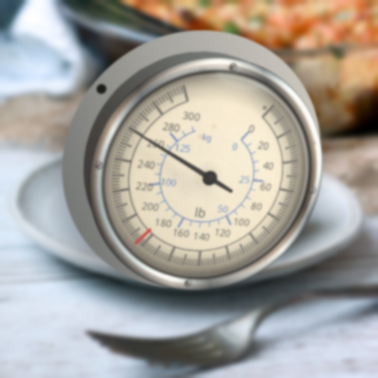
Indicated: 260lb
